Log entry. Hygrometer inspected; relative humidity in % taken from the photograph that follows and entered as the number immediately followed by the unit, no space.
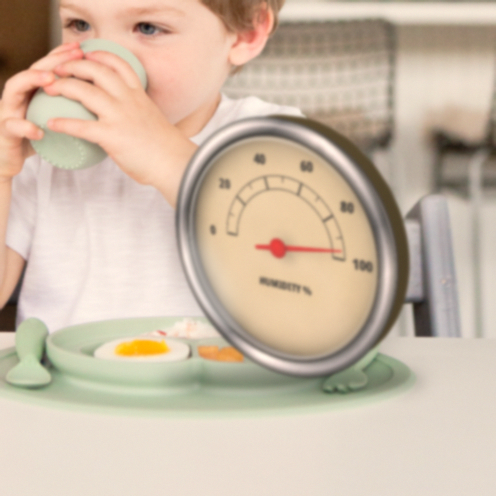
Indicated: 95%
